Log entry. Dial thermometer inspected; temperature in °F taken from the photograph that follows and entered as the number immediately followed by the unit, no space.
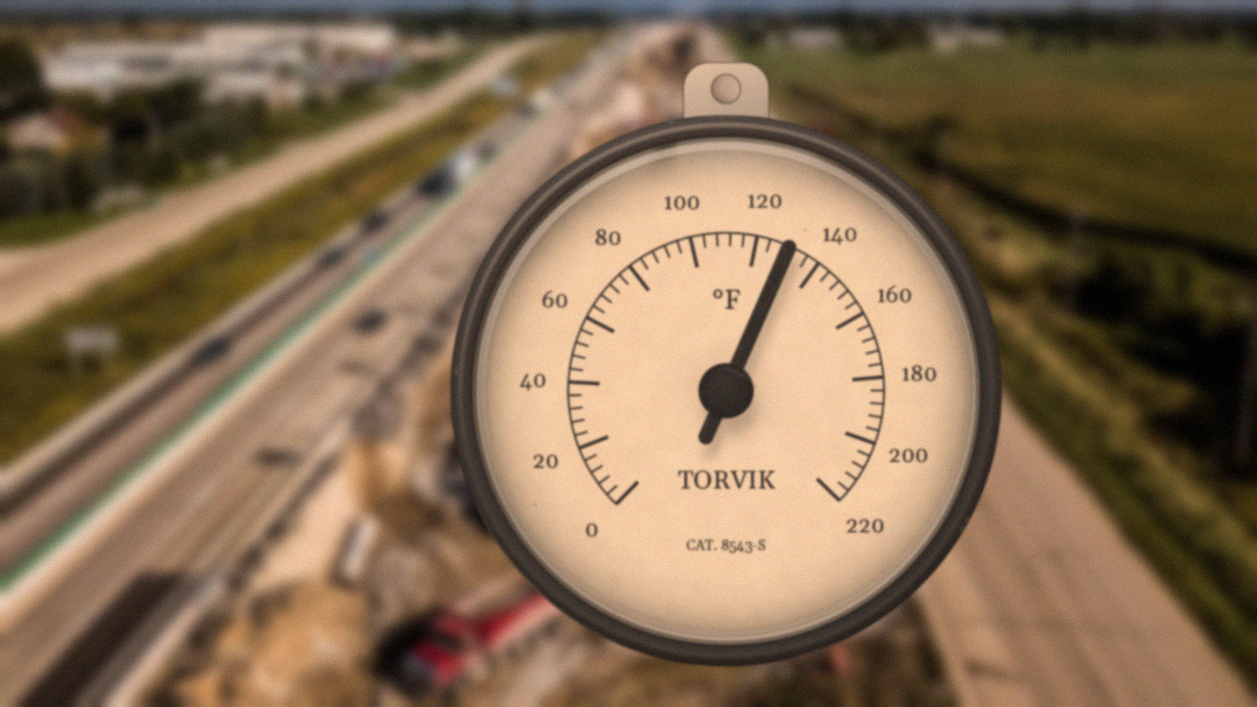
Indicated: 130°F
